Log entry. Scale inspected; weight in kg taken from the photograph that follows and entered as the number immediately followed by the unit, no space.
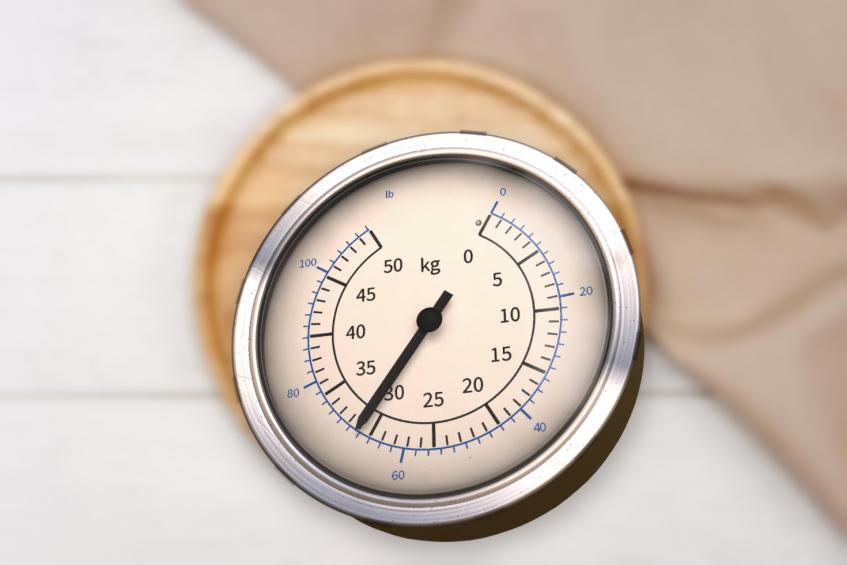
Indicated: 31kg
